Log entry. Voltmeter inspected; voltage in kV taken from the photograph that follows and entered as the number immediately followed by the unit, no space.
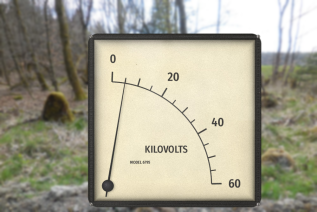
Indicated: 5kV
